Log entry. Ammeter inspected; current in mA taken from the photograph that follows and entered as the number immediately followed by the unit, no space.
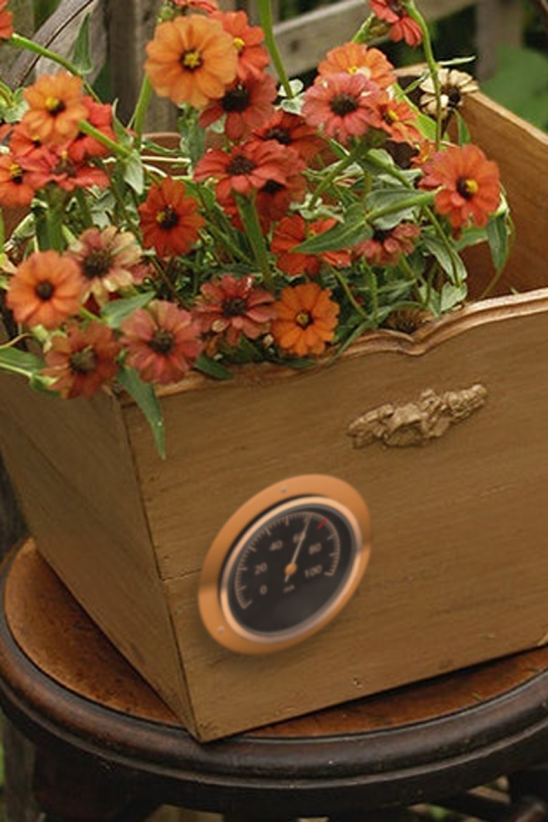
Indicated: 60mA
